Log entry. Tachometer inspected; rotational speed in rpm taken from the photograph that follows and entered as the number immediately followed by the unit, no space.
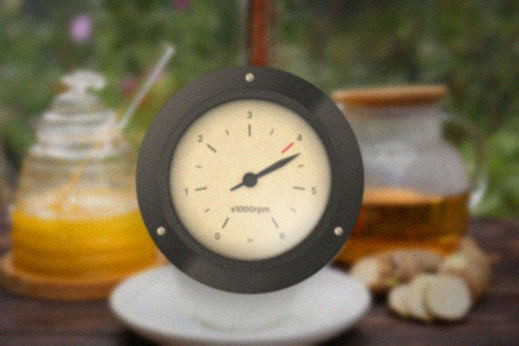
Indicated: 4250rpm
